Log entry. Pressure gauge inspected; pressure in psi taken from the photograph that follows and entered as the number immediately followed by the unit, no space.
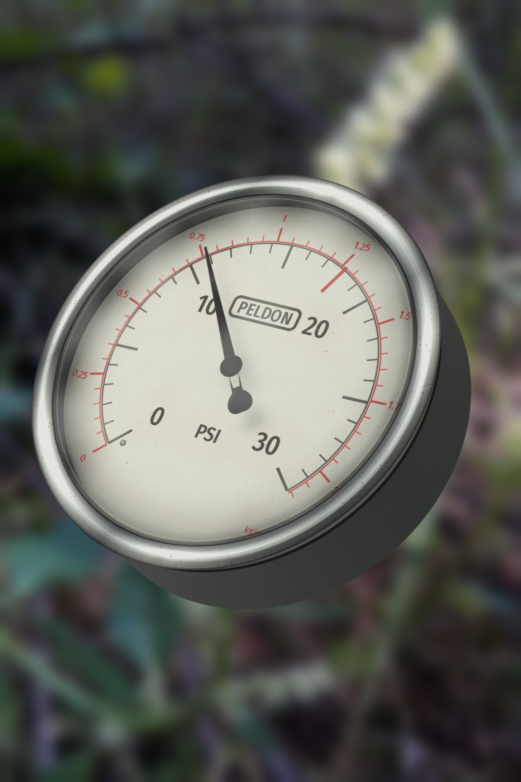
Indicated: 11psi
